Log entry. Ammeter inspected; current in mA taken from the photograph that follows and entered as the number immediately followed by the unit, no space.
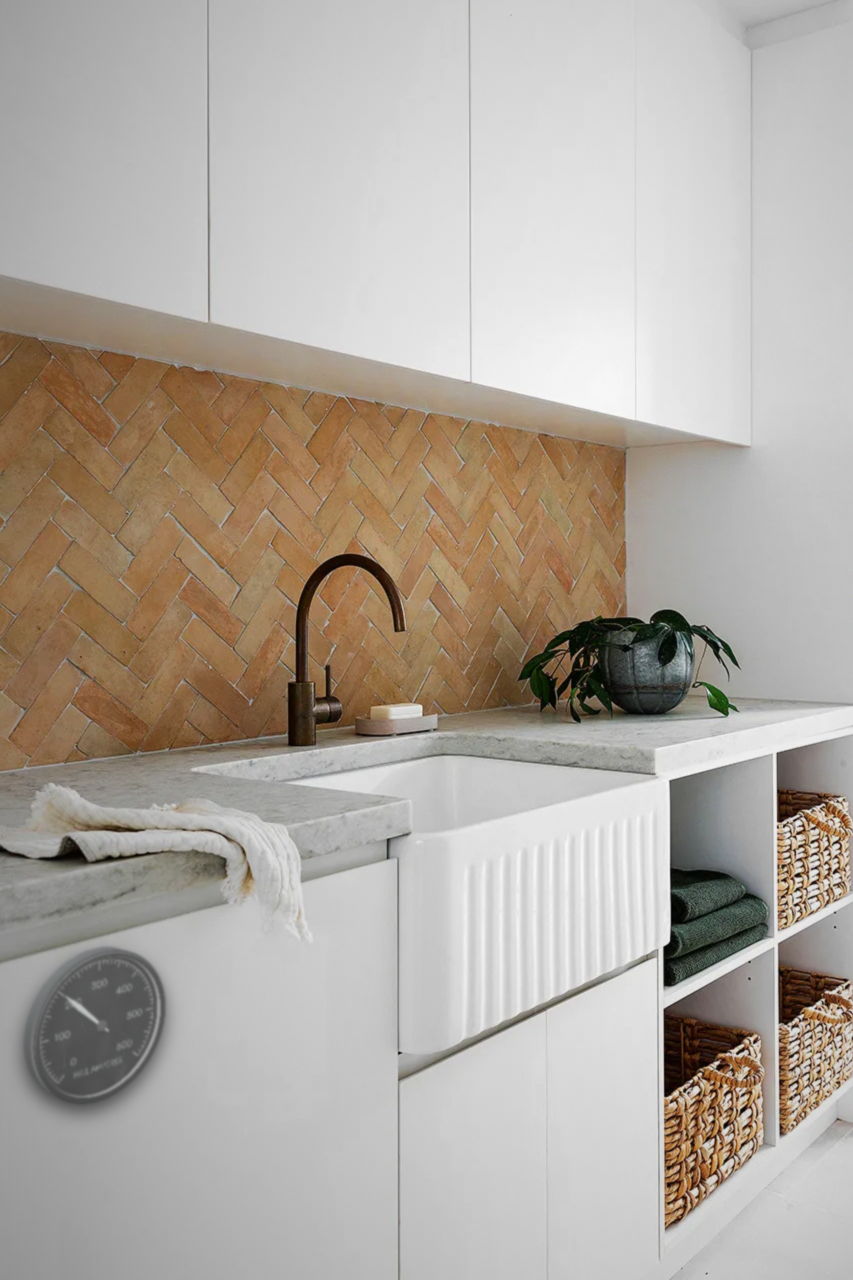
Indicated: 200mA
